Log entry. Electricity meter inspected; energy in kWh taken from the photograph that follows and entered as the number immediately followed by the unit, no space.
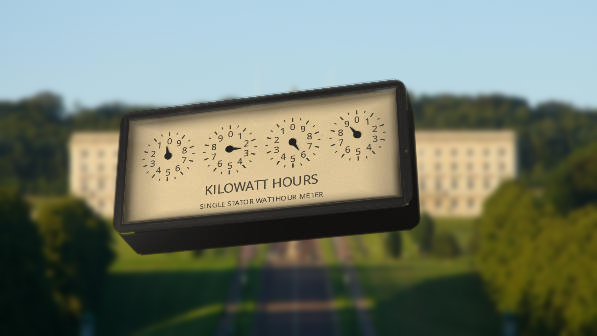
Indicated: 259kWh
